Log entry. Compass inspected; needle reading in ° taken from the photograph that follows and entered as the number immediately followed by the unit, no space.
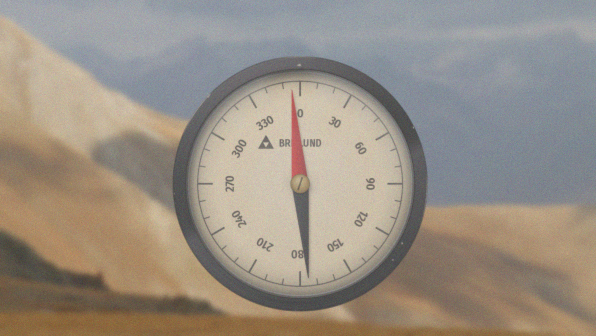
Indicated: 355°
